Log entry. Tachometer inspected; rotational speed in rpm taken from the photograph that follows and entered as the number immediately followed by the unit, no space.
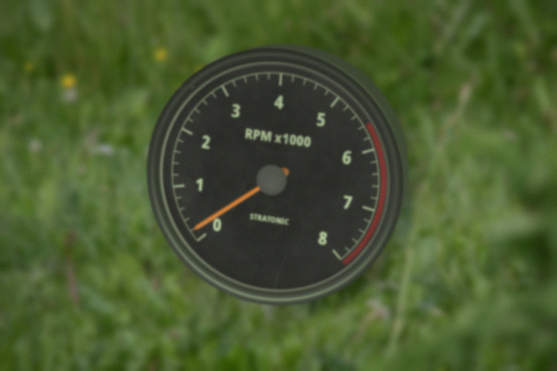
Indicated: 200rpm
